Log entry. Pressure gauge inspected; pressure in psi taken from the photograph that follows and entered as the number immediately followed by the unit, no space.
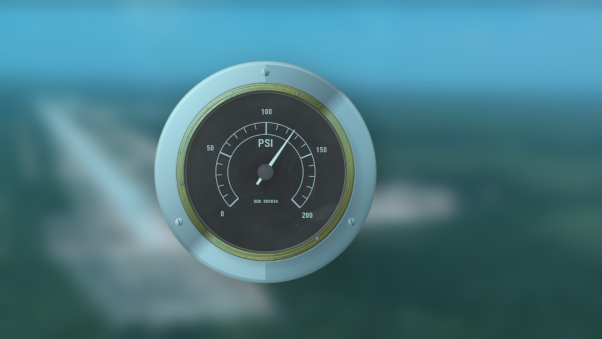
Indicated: 125psi
